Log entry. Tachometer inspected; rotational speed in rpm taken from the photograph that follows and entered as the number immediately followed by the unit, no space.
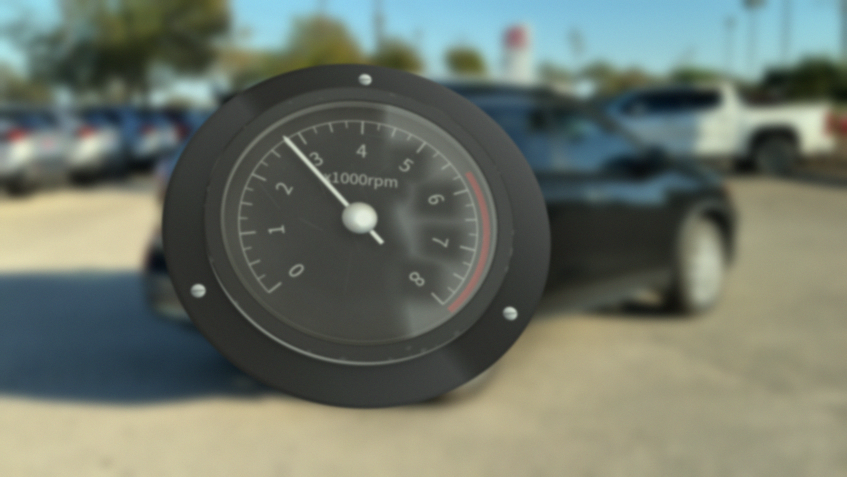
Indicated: 2750rpm
